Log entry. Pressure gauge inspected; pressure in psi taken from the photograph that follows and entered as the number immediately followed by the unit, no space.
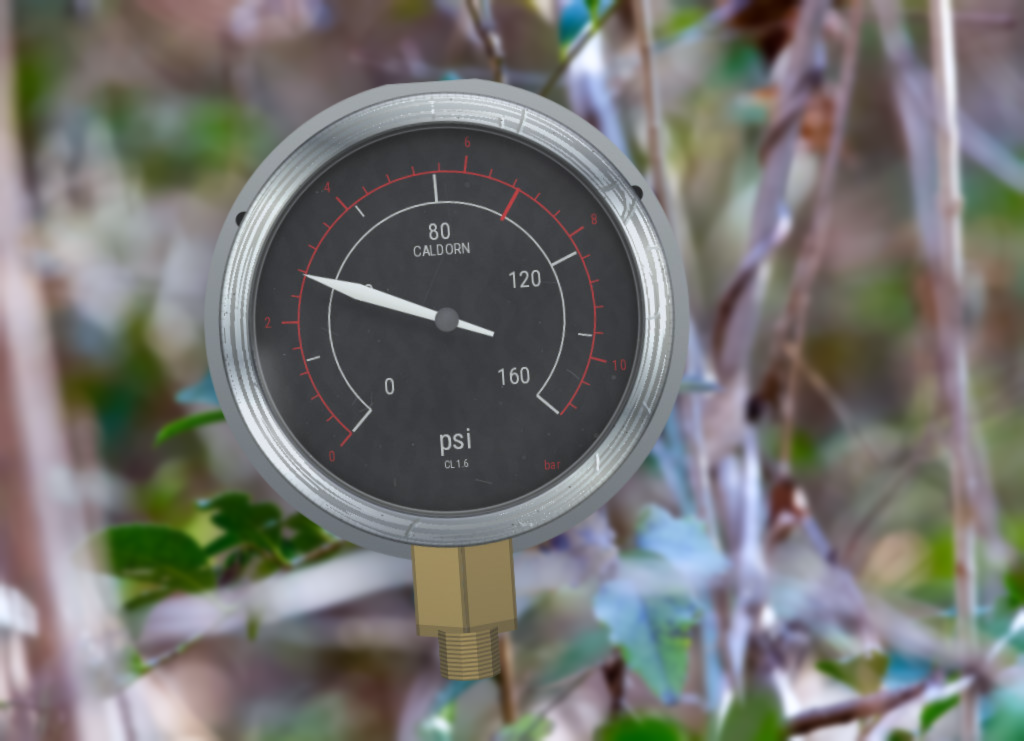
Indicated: 40psi
